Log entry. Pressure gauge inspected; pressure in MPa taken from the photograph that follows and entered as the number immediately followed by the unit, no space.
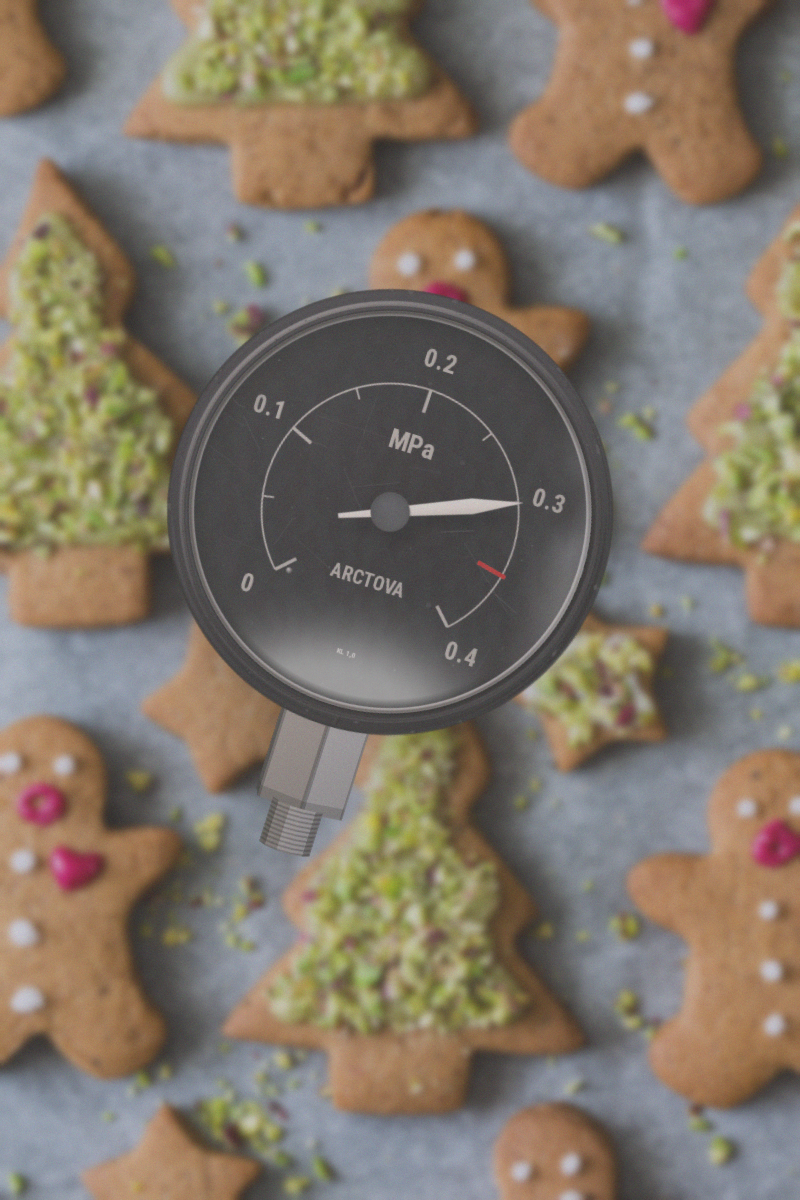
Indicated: 0.3MPa
